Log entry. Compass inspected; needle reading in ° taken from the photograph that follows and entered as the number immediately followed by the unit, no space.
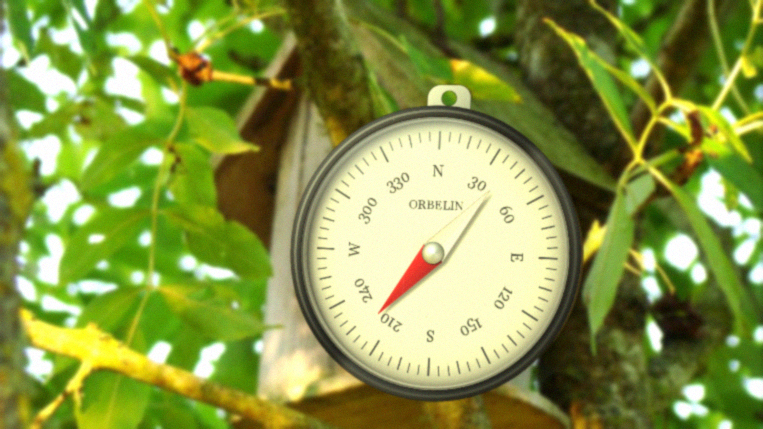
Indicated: 220°
